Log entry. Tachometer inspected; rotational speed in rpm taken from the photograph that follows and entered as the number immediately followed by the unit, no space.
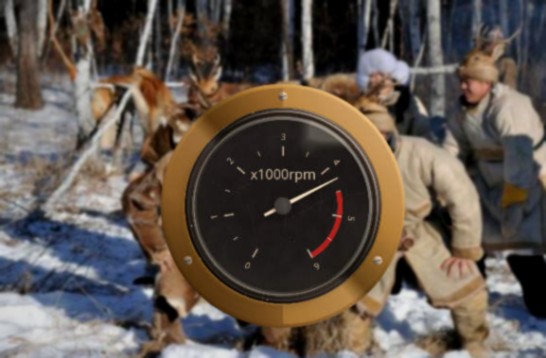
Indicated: 4250rpm
